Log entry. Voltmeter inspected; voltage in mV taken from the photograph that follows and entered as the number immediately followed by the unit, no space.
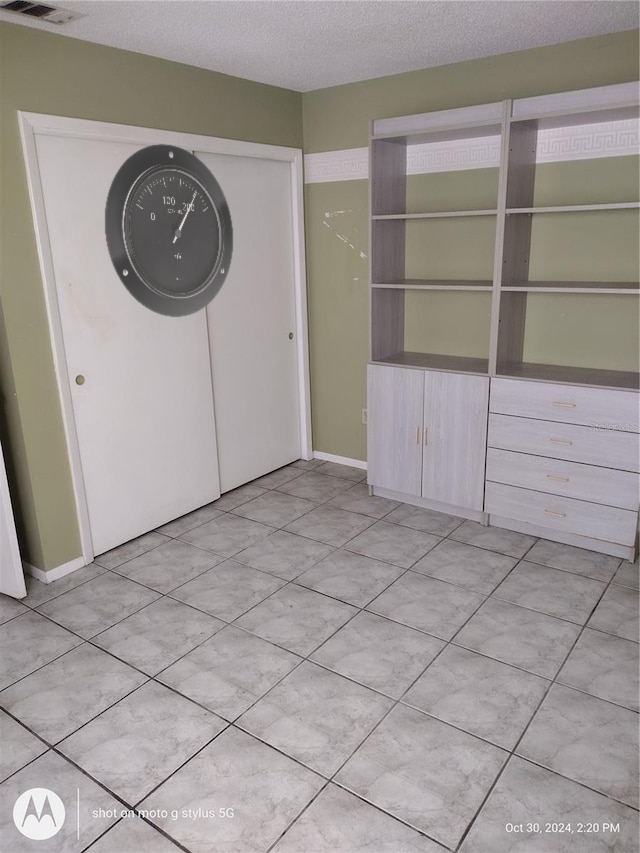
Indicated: 200mV
